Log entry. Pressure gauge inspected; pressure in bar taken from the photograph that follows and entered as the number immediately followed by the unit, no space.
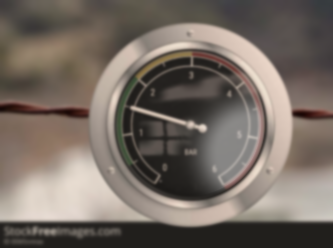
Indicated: 1.5bar
